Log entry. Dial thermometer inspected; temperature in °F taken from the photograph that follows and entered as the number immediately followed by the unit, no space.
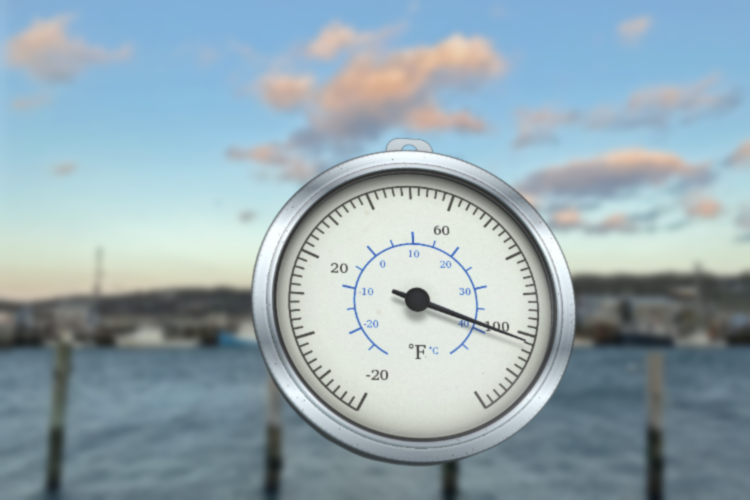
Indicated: 102°F
